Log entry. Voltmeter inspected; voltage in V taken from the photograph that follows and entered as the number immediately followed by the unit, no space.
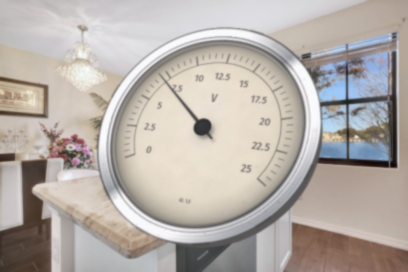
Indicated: 7V
